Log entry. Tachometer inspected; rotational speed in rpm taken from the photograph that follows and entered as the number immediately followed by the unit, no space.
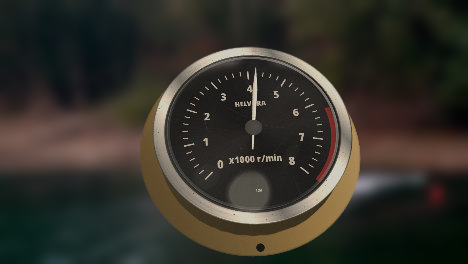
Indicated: 4200rpm
